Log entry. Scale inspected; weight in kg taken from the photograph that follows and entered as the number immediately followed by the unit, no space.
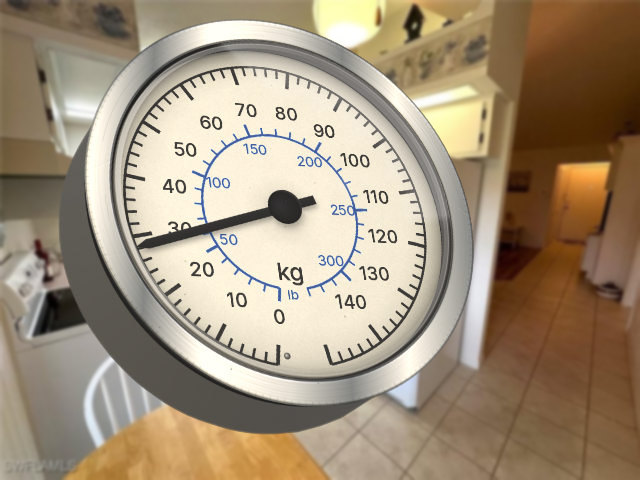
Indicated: 28kg
